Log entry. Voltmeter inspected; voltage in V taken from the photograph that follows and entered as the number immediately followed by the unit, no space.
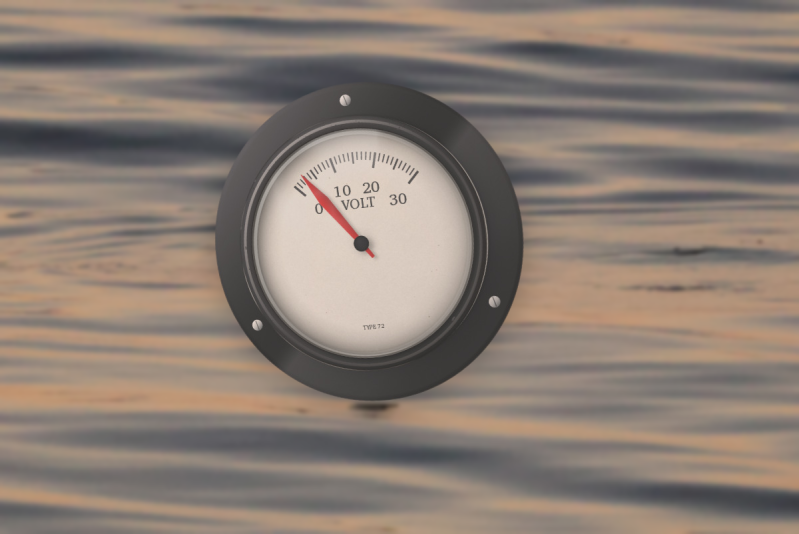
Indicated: 3V
